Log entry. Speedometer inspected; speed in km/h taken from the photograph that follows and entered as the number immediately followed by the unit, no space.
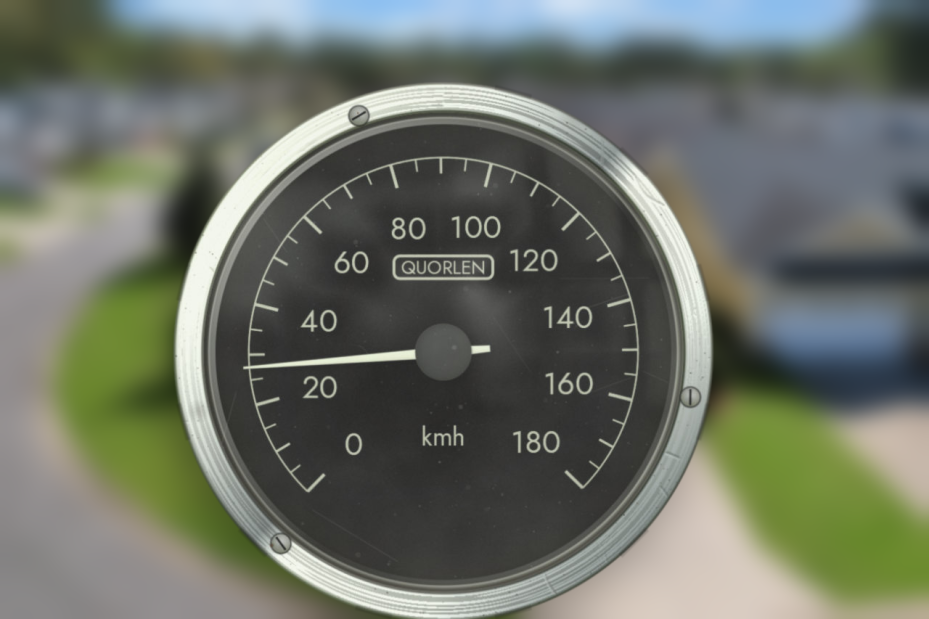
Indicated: 27.5km/h
